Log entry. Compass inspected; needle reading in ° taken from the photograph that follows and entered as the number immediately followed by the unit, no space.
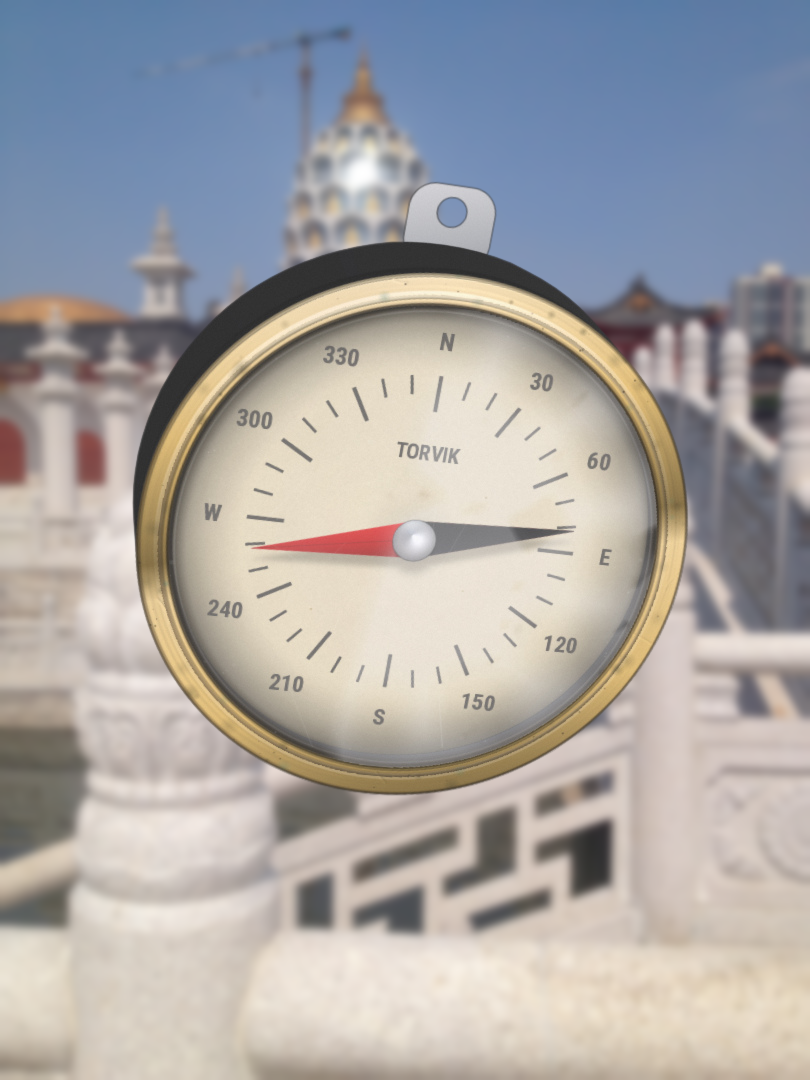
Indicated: 260°
